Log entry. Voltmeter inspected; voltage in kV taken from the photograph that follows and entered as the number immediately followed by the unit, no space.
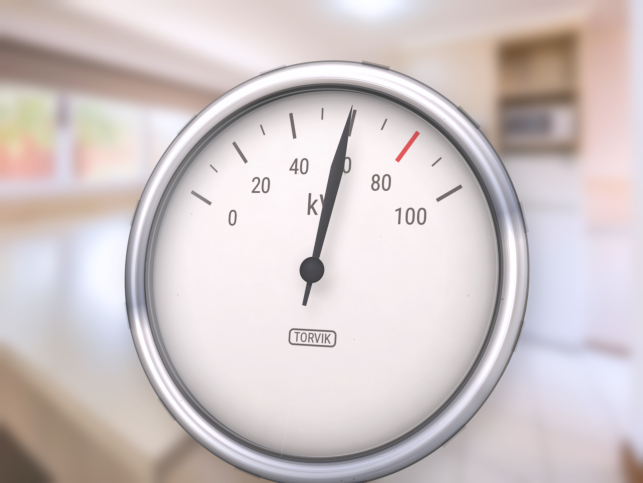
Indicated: 60kV
